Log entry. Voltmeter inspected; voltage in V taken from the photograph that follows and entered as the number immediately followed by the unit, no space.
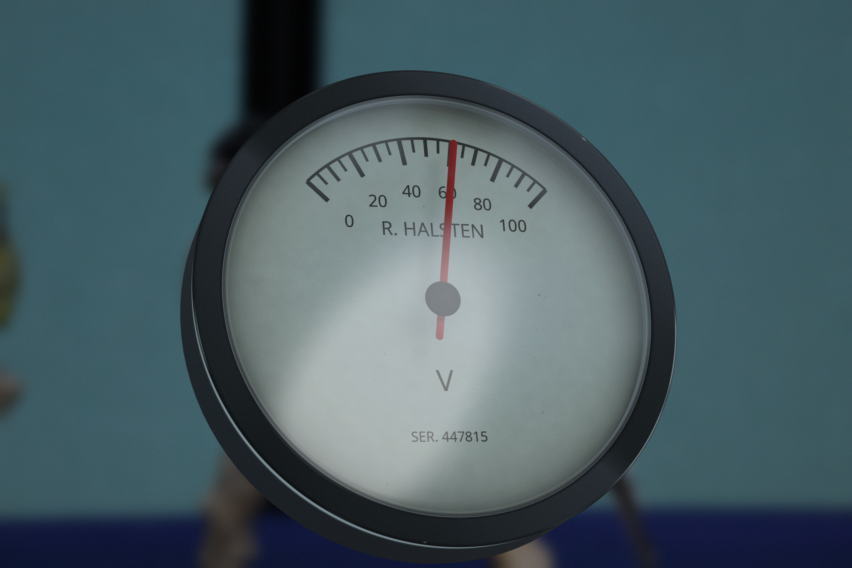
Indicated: 60V
